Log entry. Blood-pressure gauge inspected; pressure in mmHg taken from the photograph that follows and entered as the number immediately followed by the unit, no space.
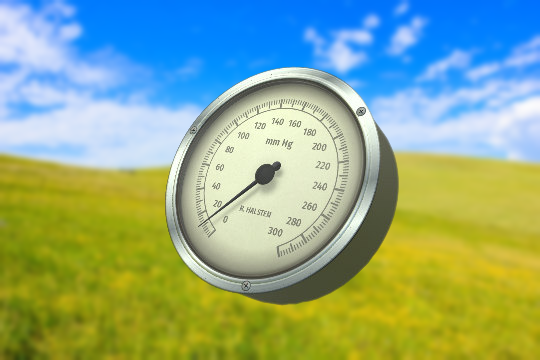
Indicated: 10mmHg
